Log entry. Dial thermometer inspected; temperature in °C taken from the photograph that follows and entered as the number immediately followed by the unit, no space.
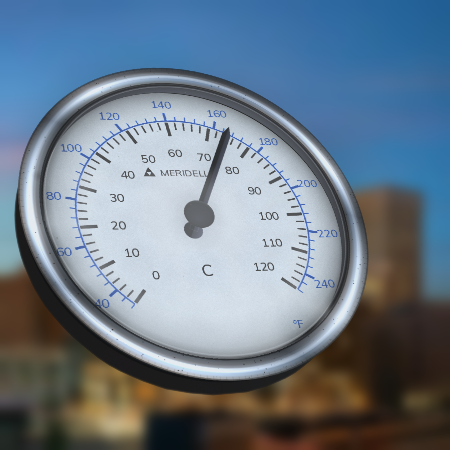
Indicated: 74°C
